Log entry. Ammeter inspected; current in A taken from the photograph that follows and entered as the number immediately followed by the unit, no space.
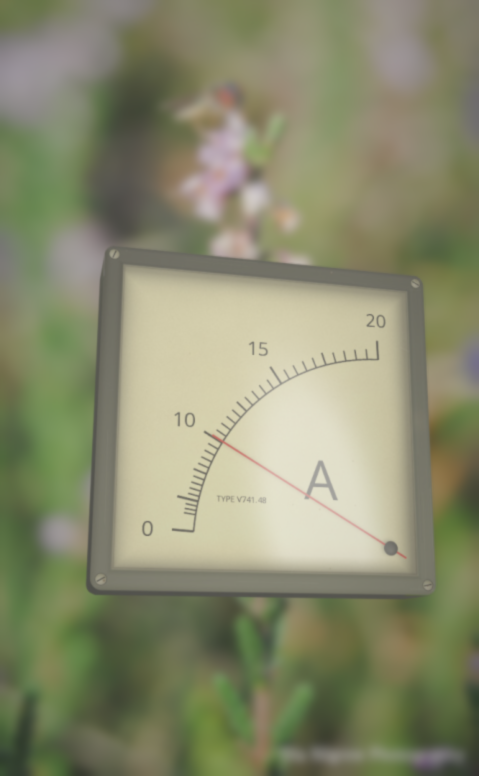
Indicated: 10A
